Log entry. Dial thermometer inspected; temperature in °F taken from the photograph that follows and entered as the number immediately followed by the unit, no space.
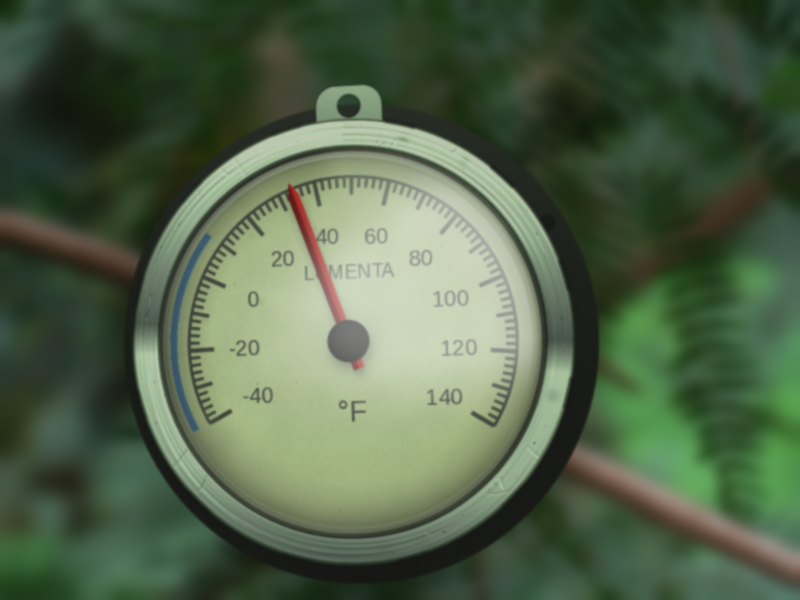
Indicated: 34°F
